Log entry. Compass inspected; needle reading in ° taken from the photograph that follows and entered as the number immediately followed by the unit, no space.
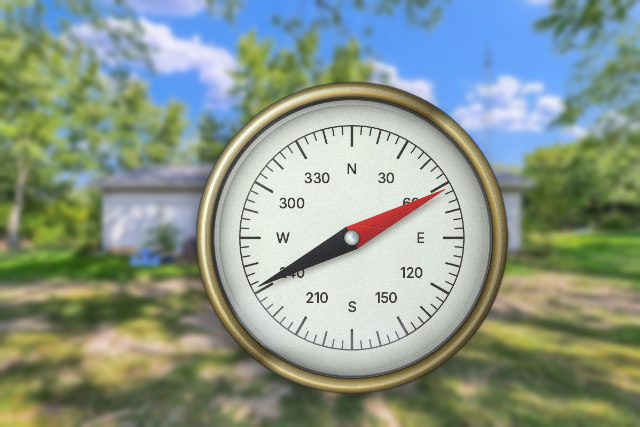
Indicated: 62.5°
